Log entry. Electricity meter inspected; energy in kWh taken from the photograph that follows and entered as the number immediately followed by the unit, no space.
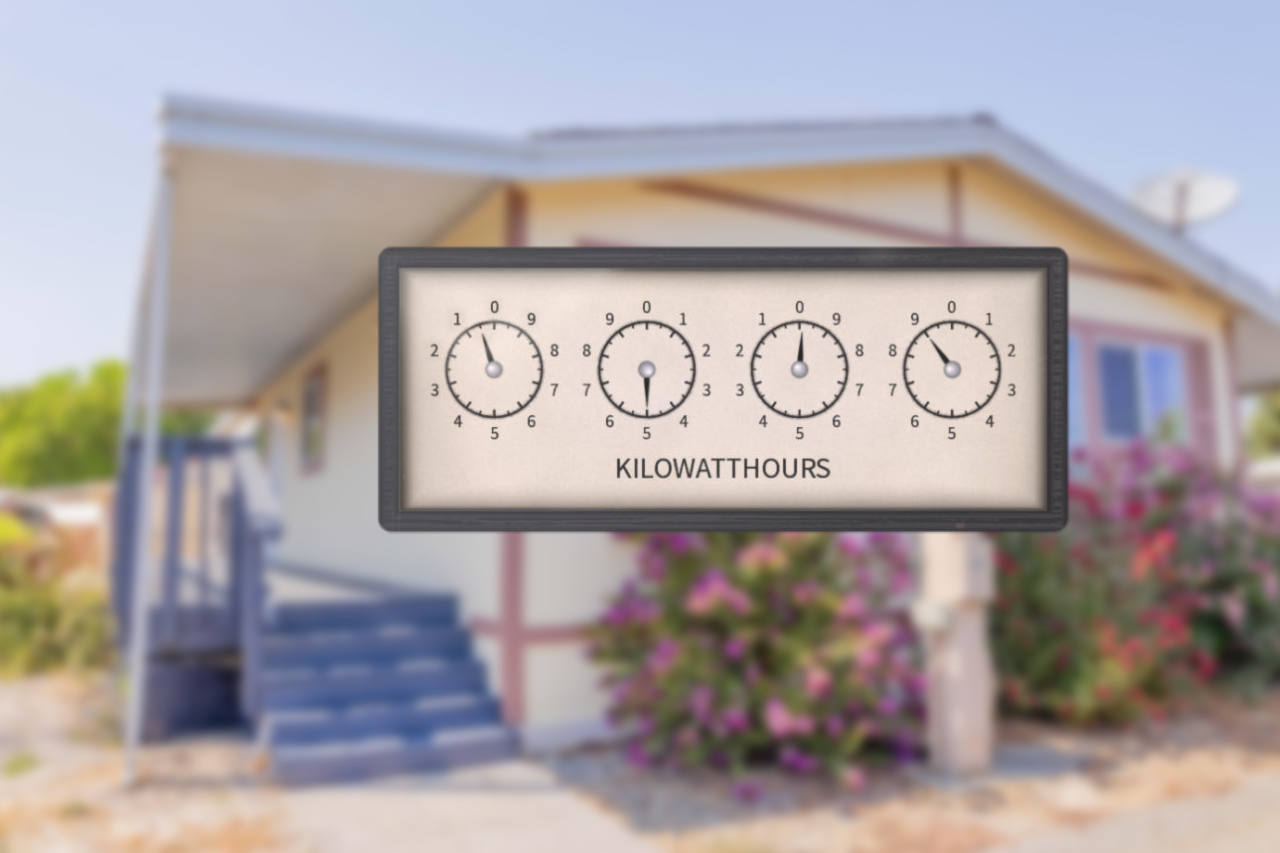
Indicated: 499kWh
